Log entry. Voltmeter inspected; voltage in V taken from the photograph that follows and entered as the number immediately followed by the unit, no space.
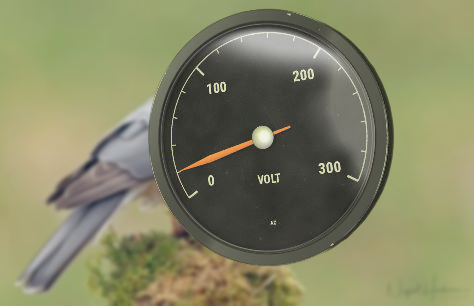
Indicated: 20V
